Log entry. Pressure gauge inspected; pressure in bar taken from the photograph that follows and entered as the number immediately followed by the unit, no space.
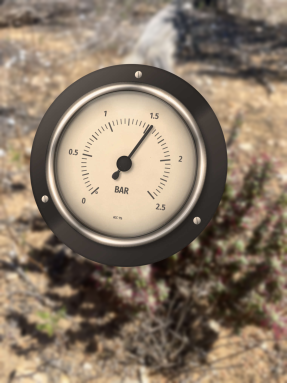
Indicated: 1.55bar
